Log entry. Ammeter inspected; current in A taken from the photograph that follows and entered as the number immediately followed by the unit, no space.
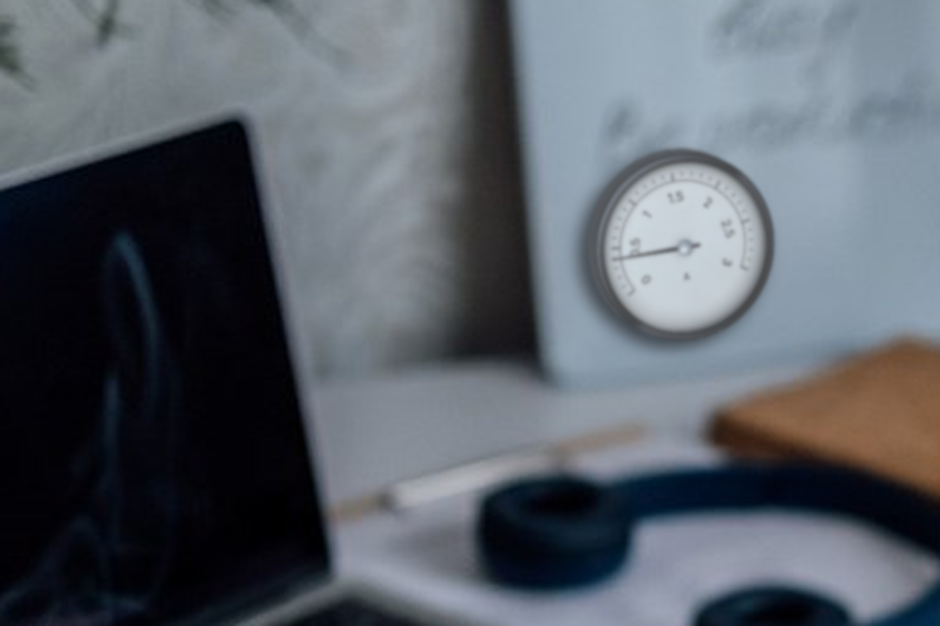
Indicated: 0.4A
